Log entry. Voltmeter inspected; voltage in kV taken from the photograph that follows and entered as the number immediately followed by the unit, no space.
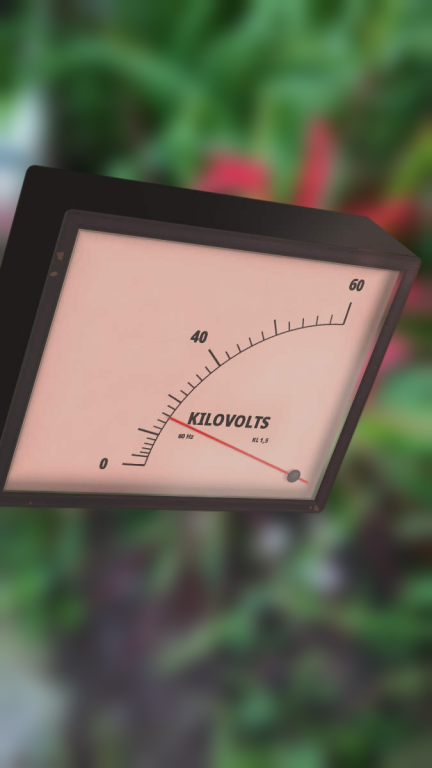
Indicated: 26kV
